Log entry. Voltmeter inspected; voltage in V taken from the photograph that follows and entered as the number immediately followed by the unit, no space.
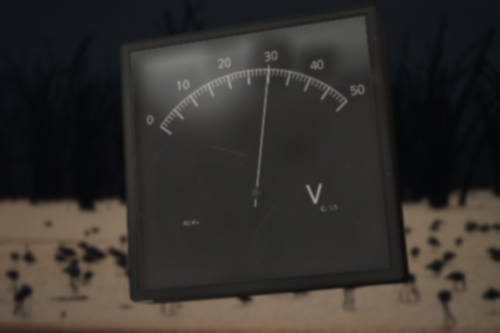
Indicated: 30V
